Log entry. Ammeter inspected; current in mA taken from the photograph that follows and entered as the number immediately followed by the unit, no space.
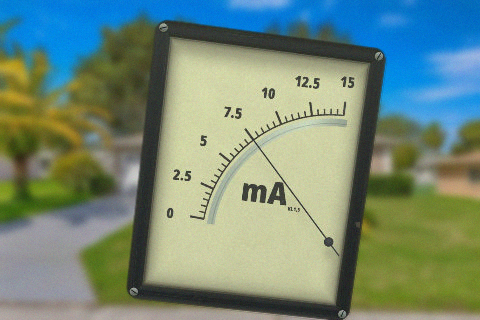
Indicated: 7.5mA
